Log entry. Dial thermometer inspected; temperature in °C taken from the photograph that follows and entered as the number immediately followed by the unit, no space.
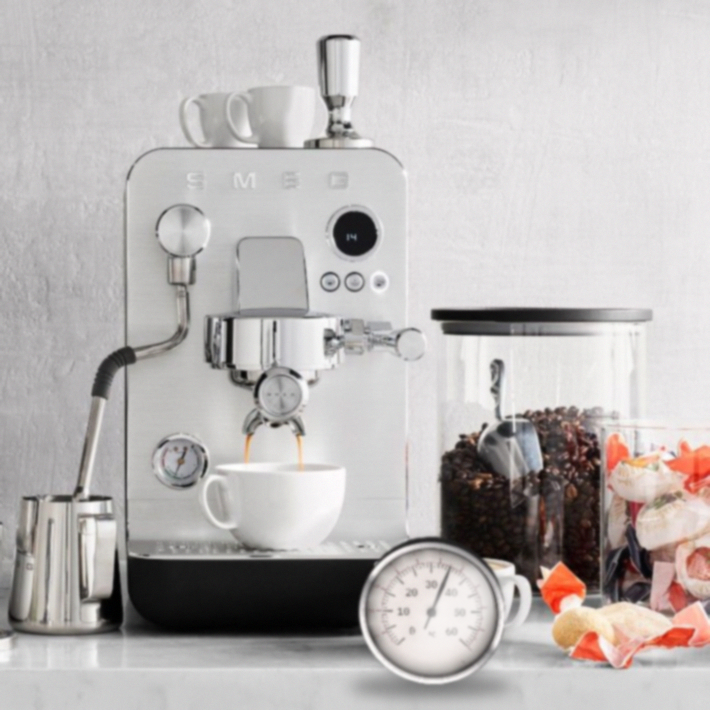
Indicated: 35°C
